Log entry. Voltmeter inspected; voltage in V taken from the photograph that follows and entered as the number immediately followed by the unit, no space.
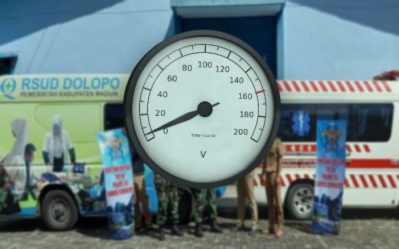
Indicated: 5V
